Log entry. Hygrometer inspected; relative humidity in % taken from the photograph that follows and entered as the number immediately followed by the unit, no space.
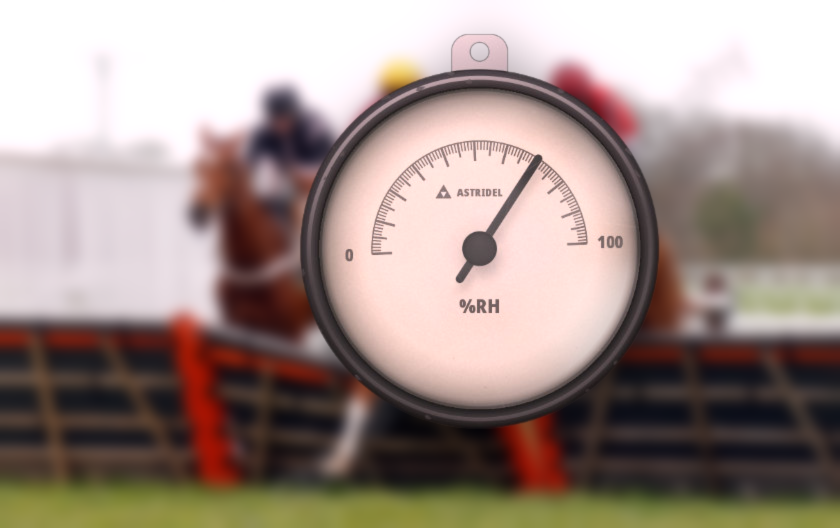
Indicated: 70%
